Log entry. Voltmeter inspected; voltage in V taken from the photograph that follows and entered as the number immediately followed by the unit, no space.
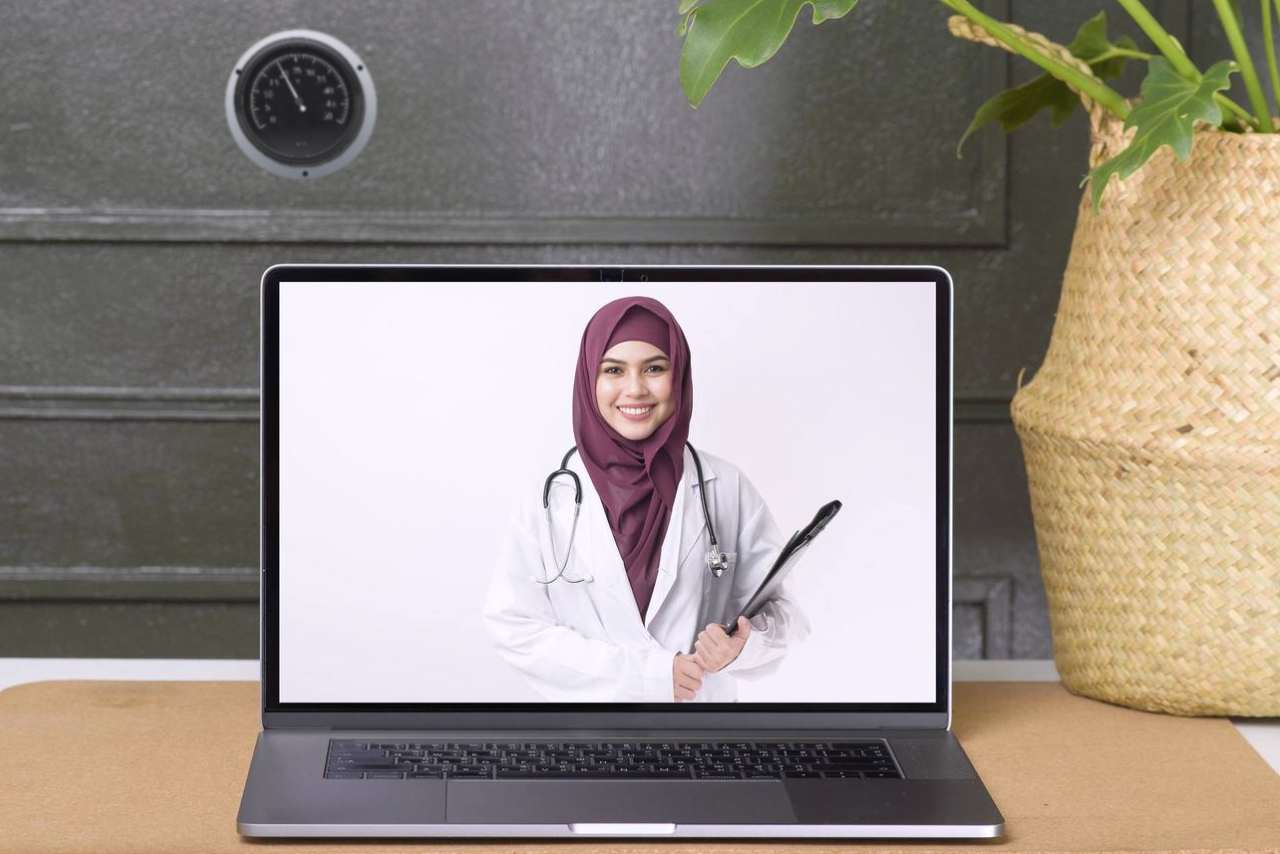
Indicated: 20V
